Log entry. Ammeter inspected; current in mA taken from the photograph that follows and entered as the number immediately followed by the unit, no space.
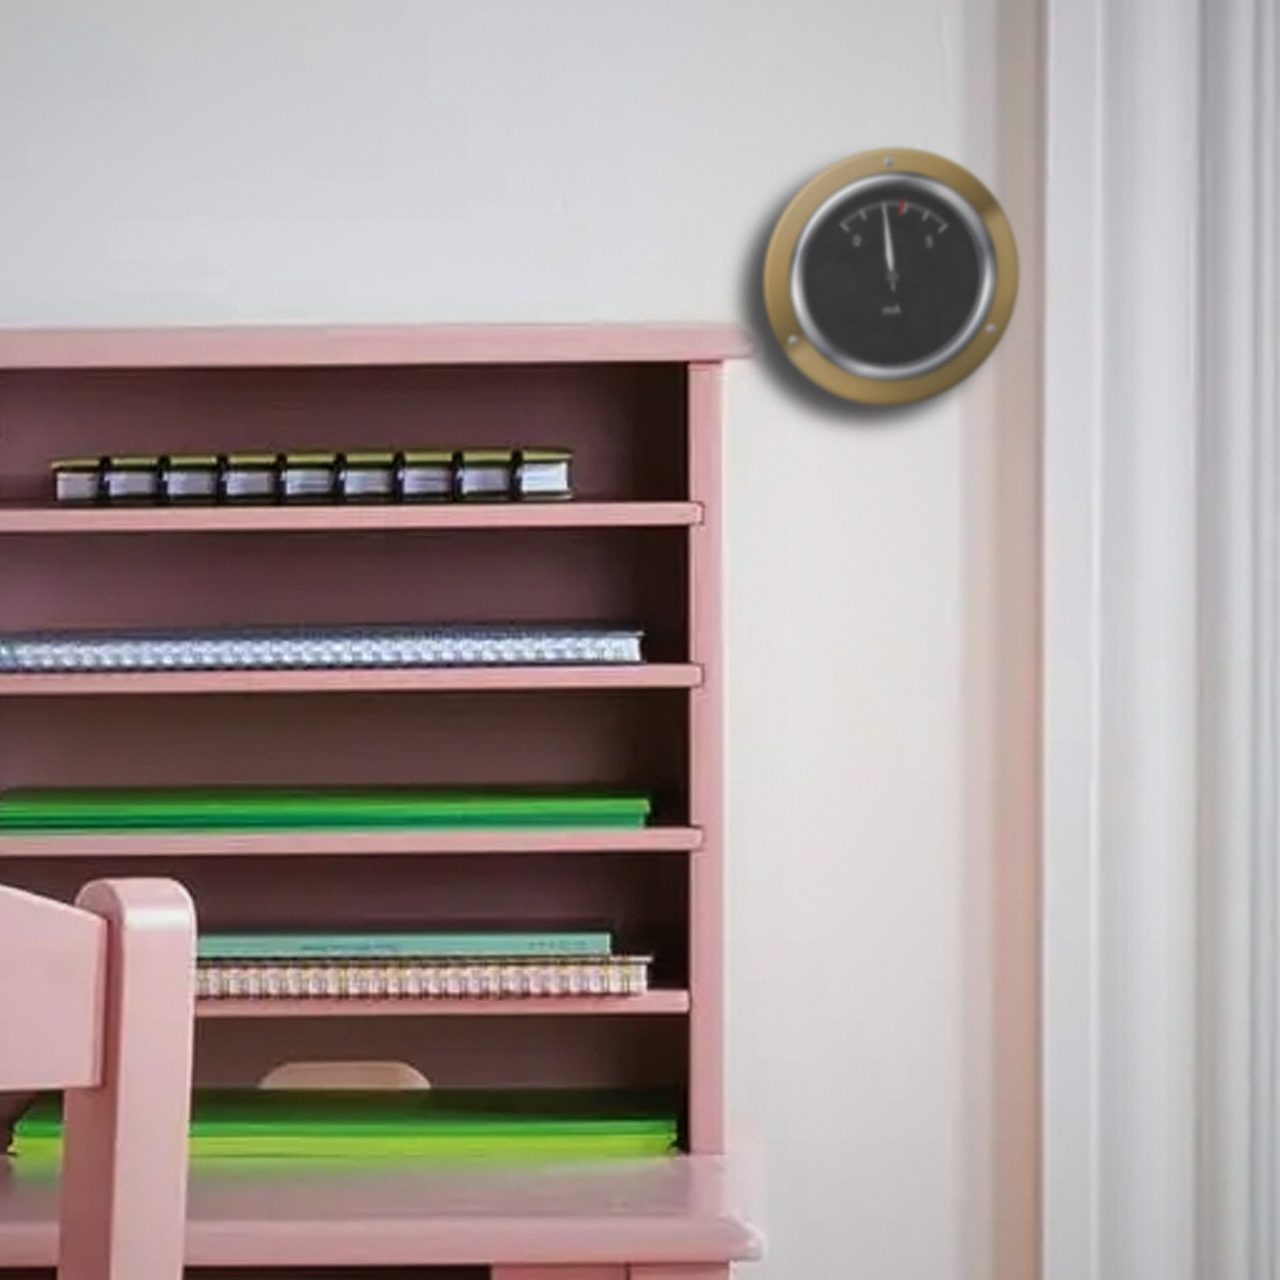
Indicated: 2mA
